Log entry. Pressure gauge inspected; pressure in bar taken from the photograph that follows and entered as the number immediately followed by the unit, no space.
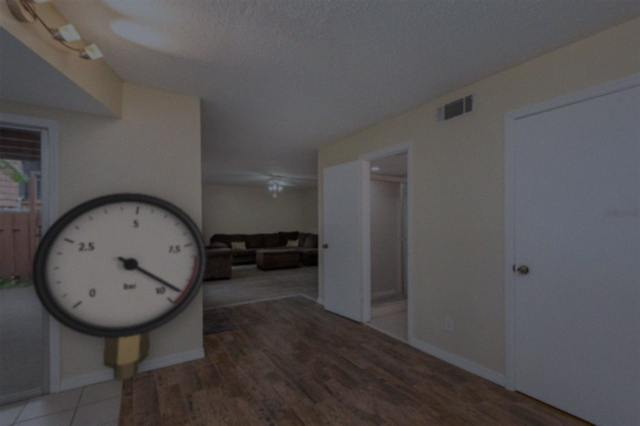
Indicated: 9.5bar
